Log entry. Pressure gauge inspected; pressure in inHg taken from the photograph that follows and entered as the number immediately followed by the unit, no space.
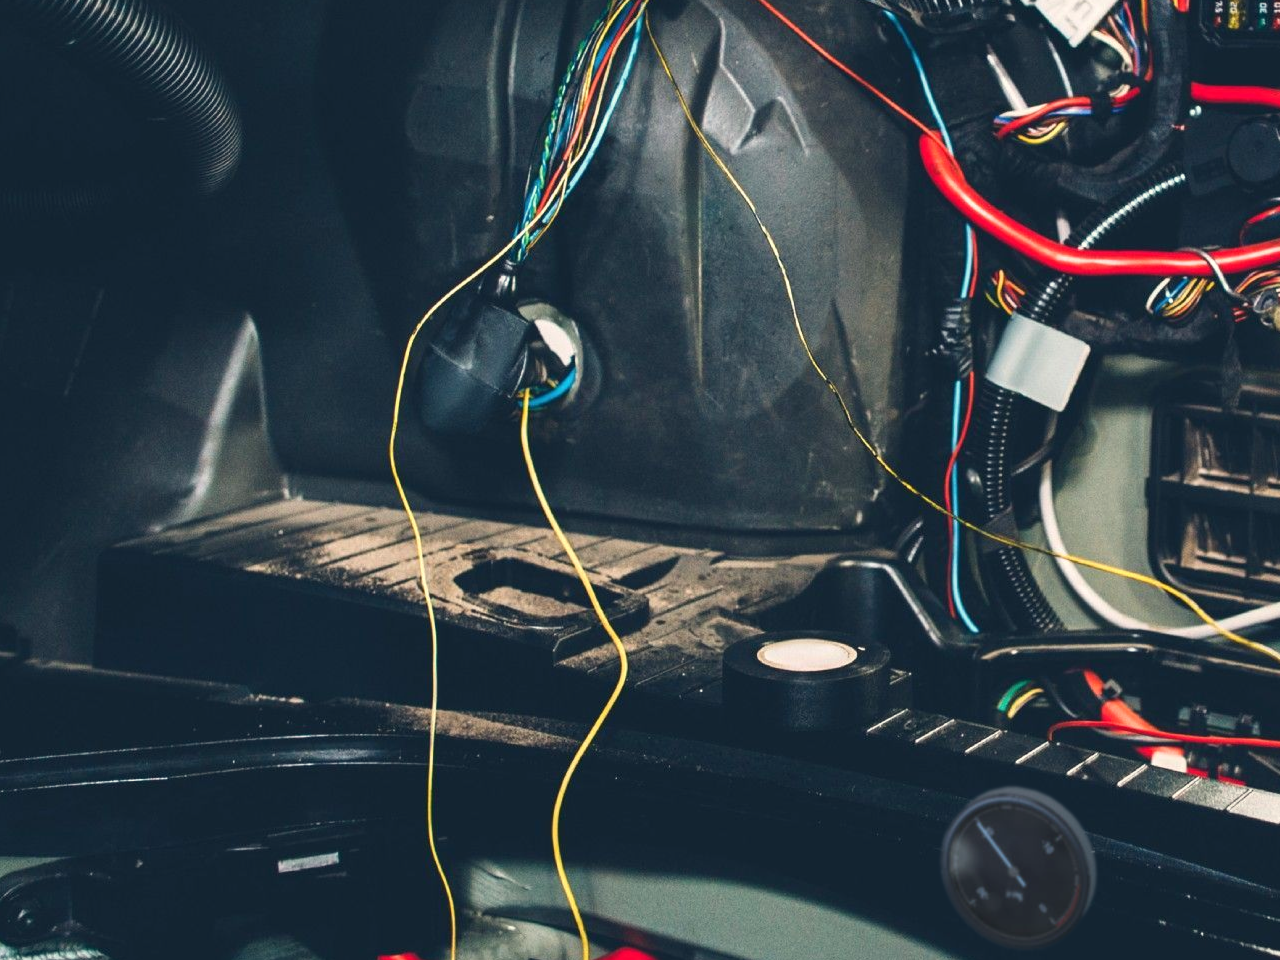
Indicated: -20inHg
